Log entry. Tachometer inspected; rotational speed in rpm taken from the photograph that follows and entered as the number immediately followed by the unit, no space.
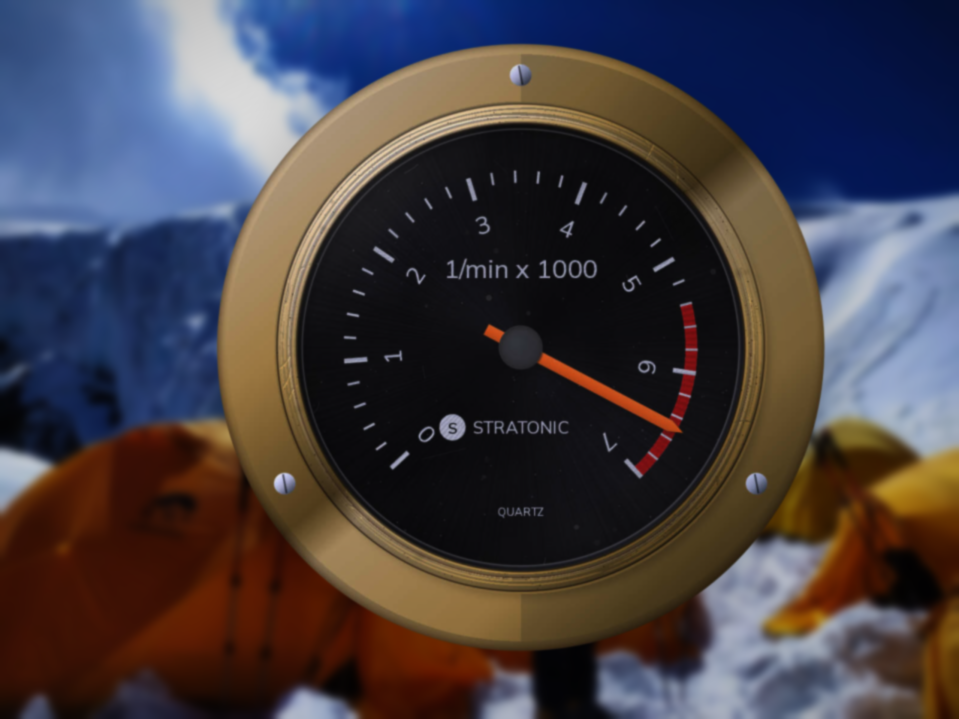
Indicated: 6500rpm
